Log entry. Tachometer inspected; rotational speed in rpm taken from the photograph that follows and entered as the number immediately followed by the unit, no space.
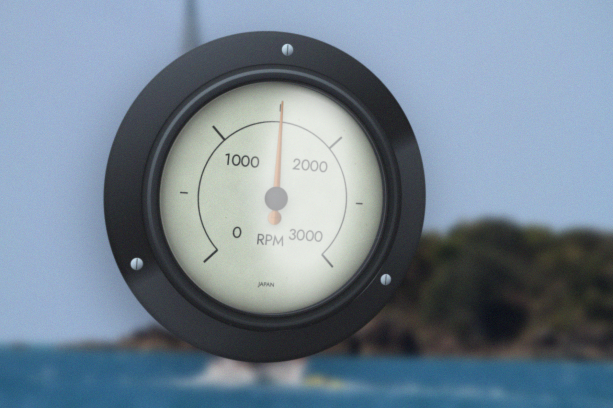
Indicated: 1500rpm
